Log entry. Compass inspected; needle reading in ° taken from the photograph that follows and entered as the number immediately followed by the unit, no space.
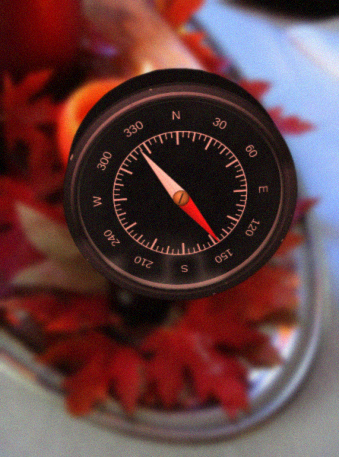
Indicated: 145°
